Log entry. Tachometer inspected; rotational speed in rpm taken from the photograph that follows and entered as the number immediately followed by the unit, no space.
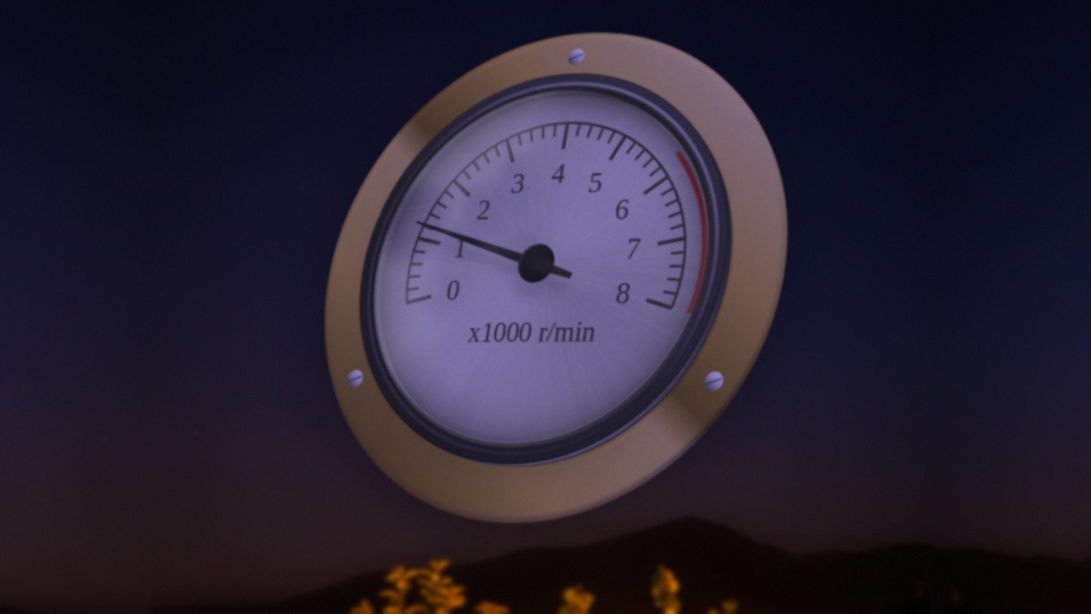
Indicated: 1200rpm
